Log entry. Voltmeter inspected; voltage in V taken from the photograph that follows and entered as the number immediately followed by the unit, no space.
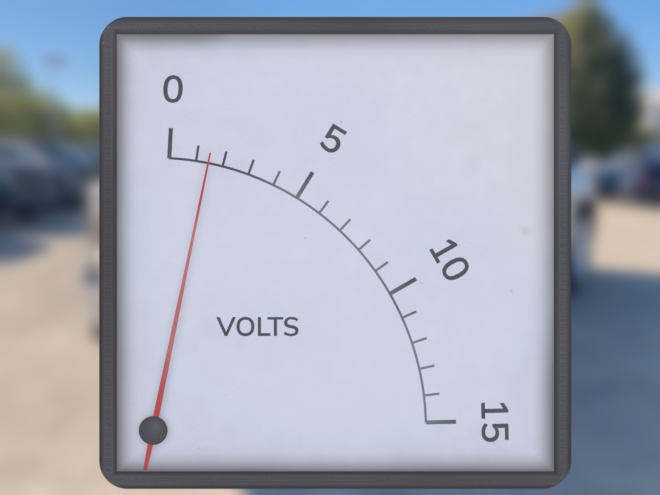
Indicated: 1.5V
